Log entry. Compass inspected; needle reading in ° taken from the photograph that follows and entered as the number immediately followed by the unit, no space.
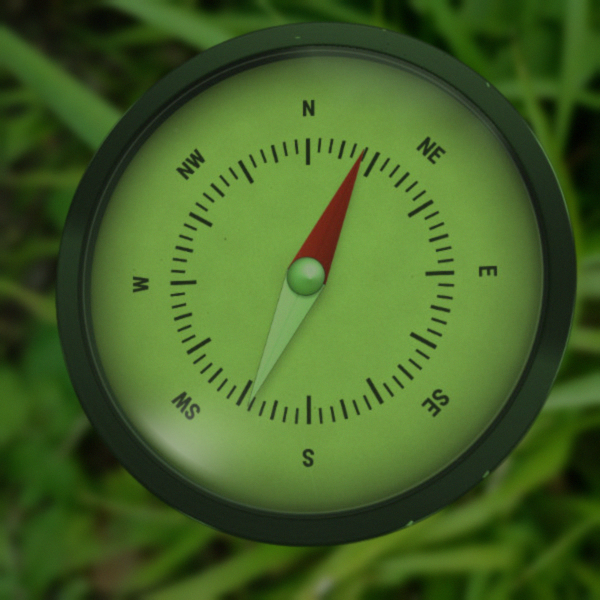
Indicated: 25°
